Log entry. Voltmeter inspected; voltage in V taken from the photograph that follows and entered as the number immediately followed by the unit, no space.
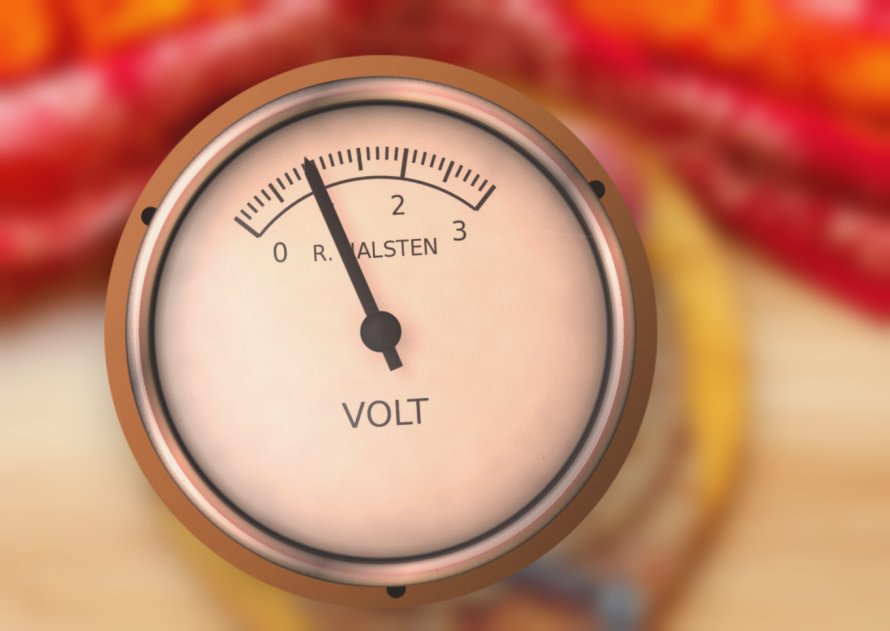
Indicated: 0.95V
